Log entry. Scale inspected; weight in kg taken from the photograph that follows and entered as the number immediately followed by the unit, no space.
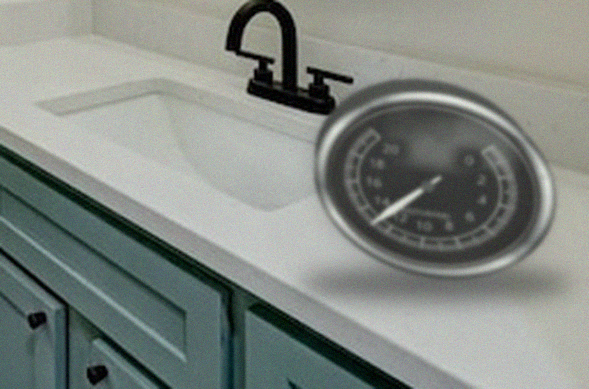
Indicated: 13kg
